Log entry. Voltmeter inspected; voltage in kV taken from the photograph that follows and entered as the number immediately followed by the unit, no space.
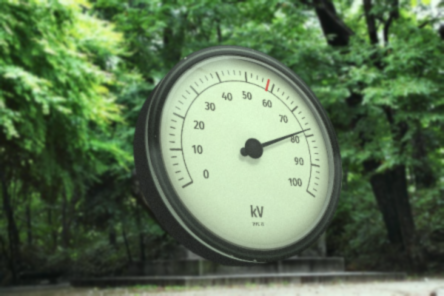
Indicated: 78kV
